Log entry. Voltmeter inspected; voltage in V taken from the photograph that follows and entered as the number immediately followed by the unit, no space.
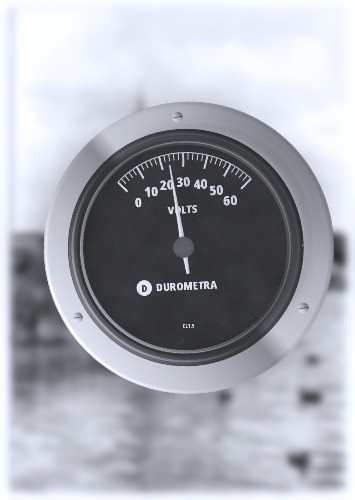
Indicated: 24V
